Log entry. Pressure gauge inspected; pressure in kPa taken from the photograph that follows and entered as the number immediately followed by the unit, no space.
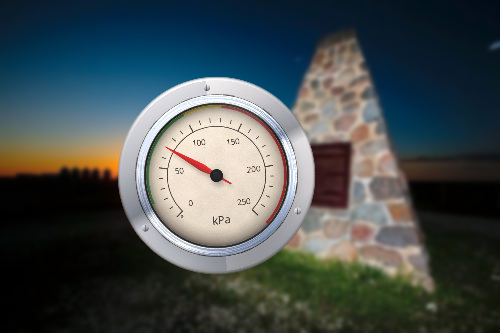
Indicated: 70kPa
